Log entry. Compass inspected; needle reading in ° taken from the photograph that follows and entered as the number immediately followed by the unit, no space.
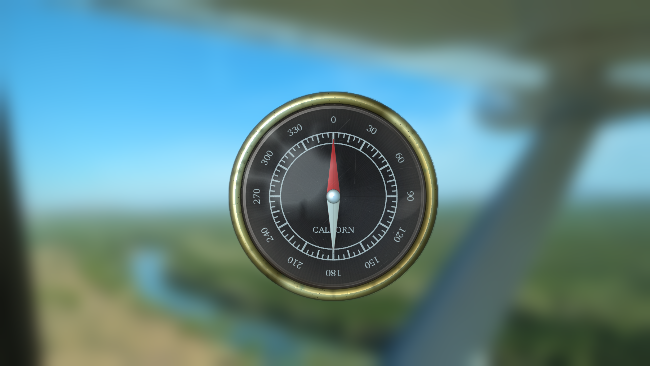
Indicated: 0°
